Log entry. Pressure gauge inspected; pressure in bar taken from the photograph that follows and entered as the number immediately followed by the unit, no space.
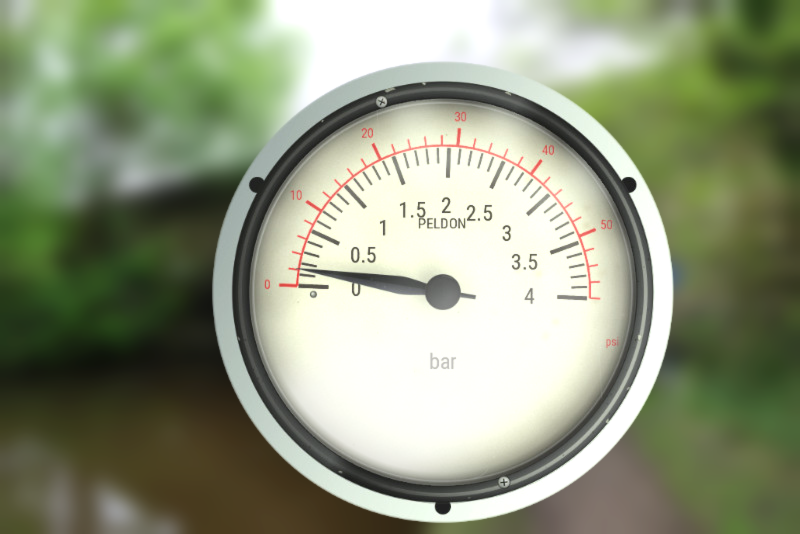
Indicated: 0.15bar
